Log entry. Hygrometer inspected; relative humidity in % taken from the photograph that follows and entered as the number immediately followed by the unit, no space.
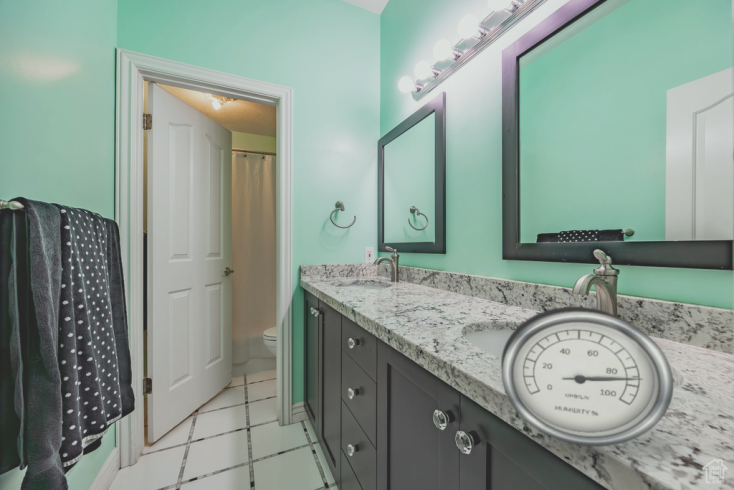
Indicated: 85%
